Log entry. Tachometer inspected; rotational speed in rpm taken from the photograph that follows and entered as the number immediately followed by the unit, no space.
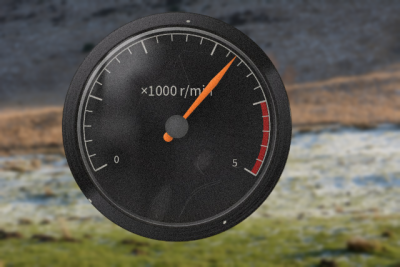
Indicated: 3300rpm
